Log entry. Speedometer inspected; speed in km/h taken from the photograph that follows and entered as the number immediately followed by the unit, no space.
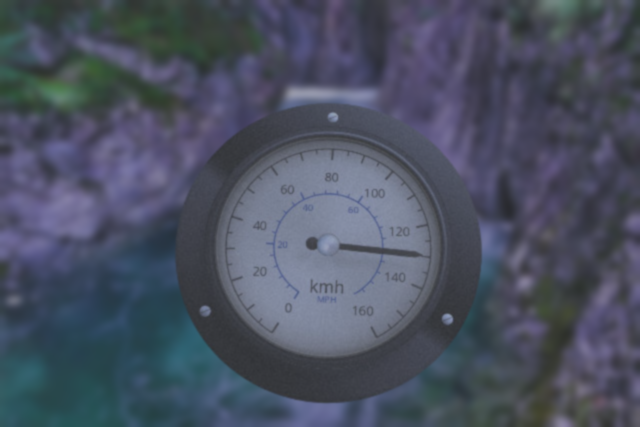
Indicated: 130km/h
